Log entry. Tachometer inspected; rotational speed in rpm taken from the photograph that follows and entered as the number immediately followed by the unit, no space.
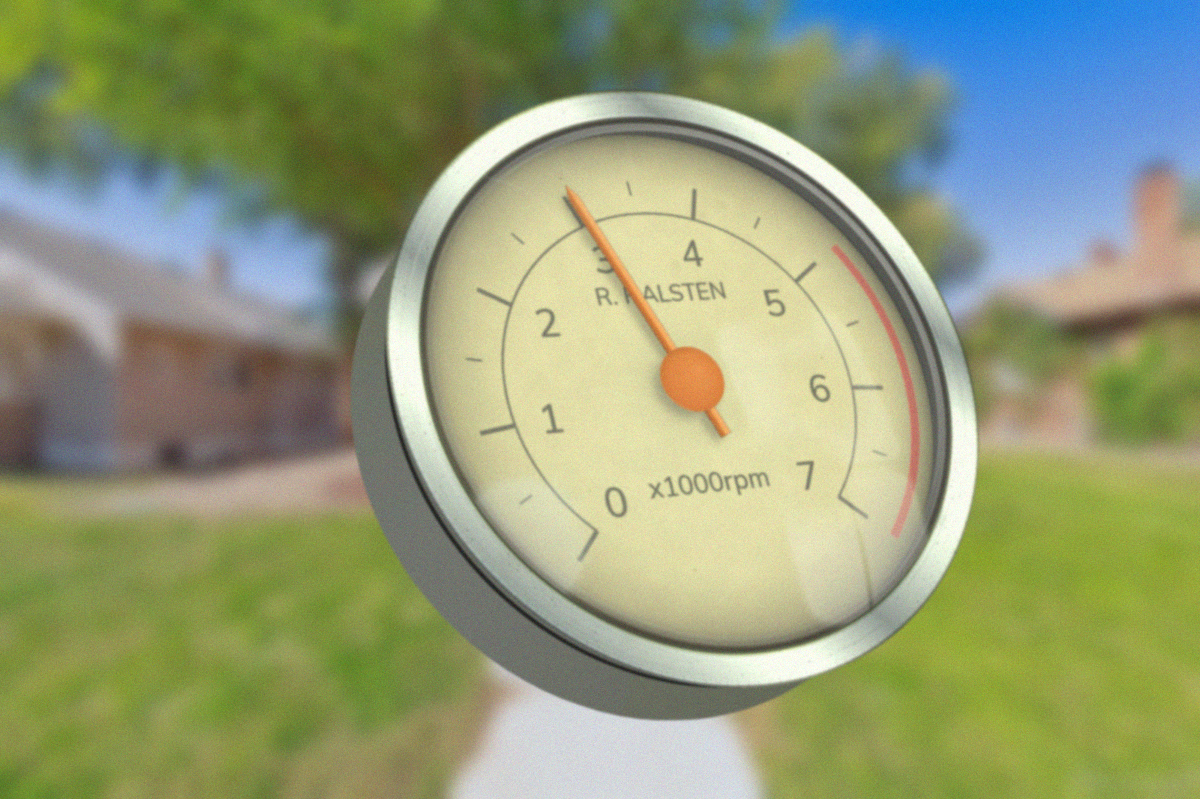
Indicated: 3000rpm
